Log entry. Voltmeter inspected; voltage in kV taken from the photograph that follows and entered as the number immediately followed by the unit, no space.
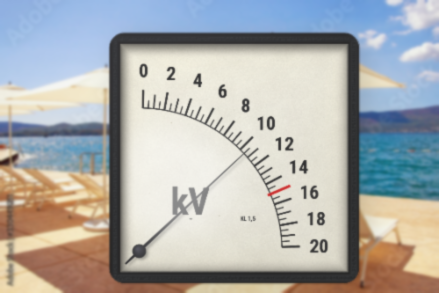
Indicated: 10.5kV
